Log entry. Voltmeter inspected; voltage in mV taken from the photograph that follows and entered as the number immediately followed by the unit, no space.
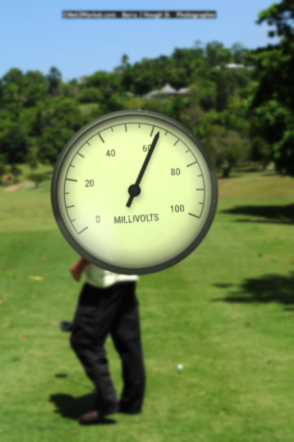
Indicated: 62.5mV
